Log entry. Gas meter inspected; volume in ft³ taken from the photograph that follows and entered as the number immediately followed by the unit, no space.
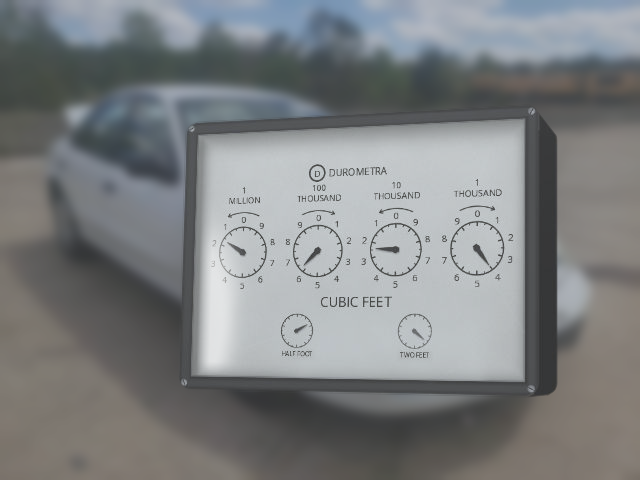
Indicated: 162400ft³
